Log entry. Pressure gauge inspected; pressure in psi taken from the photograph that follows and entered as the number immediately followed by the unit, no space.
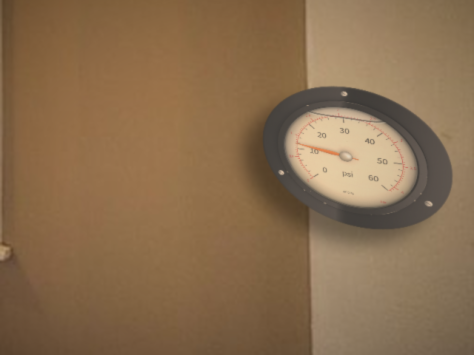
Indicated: 12psi
